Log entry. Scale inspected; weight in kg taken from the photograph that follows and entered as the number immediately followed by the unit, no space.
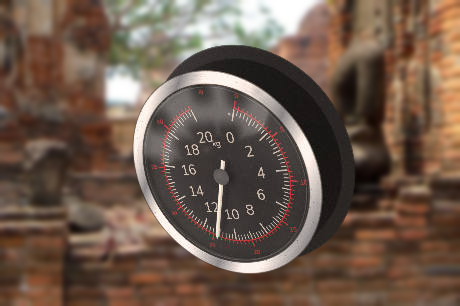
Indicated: 11kg
